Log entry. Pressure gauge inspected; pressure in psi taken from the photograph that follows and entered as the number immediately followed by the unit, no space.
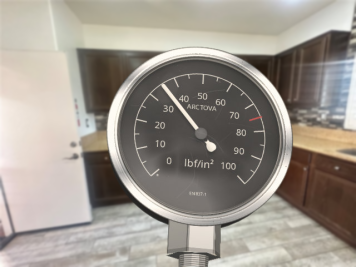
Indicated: 35psi
